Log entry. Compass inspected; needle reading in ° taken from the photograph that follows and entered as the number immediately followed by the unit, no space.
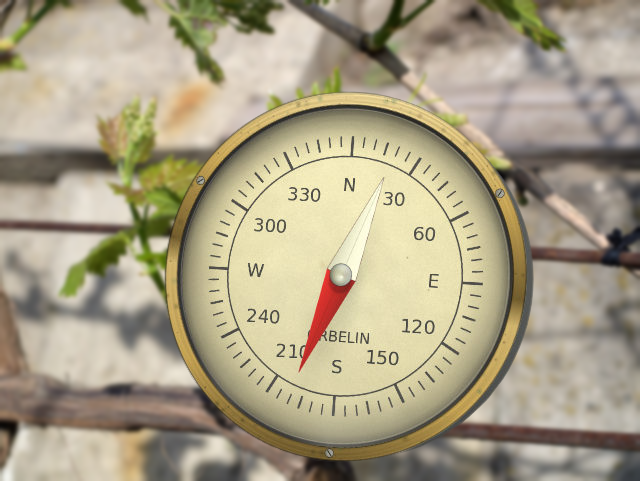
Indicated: 200°
